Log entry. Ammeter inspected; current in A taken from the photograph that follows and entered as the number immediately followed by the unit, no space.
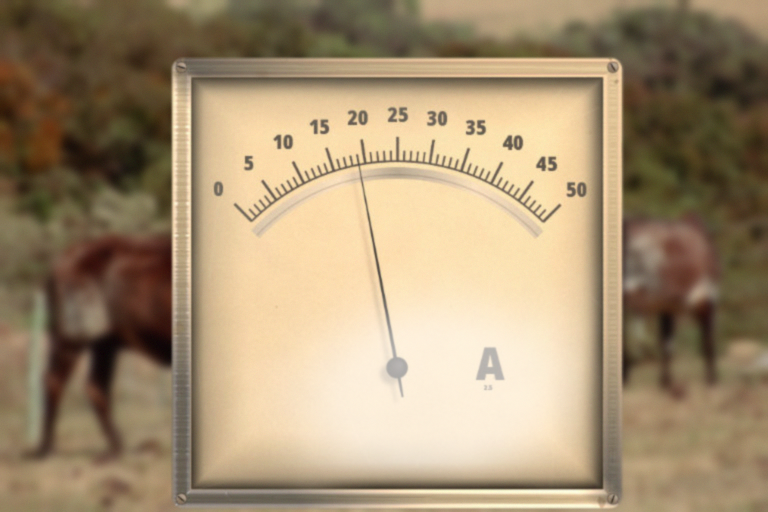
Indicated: 19A
